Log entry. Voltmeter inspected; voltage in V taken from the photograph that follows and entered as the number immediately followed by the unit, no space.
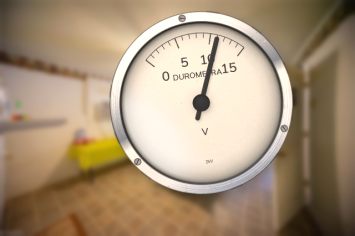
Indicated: 11V
